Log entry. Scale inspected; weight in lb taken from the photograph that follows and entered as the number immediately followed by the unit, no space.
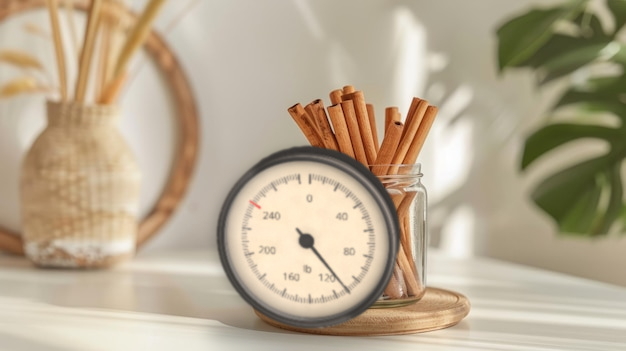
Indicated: 110lb
